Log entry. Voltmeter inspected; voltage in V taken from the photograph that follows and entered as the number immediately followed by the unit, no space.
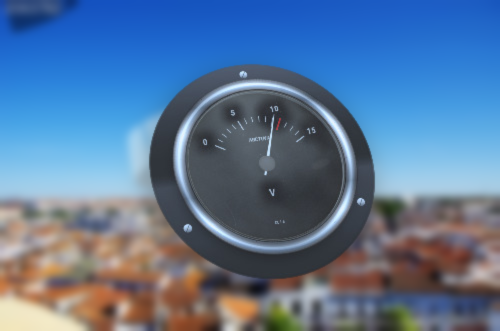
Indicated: 10V
